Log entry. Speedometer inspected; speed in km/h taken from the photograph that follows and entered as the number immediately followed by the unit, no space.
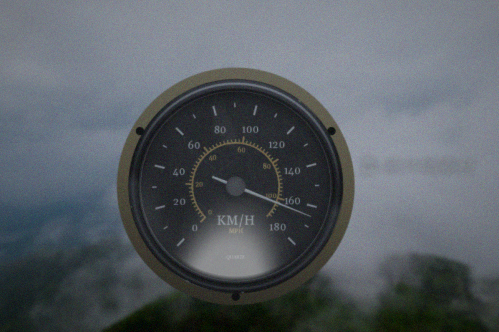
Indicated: 165km/h
